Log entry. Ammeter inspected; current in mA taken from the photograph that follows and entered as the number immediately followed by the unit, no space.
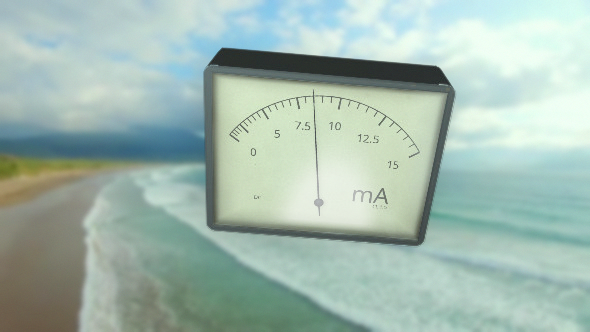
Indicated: 8.5mA
